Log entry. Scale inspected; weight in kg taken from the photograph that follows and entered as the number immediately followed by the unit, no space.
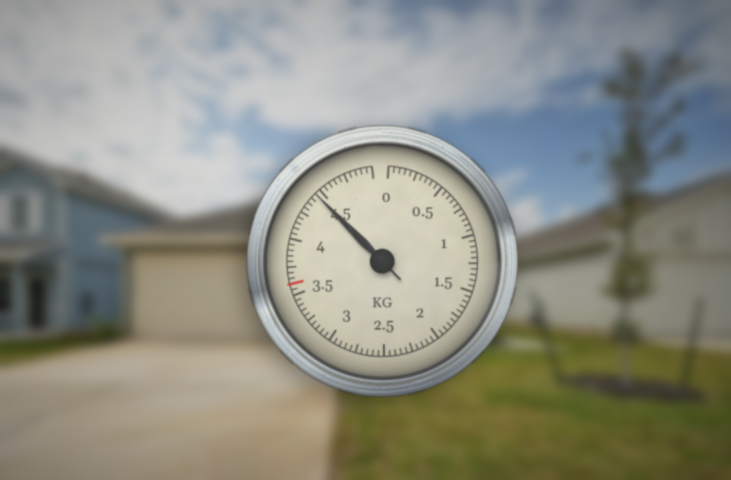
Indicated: 4.45kg
